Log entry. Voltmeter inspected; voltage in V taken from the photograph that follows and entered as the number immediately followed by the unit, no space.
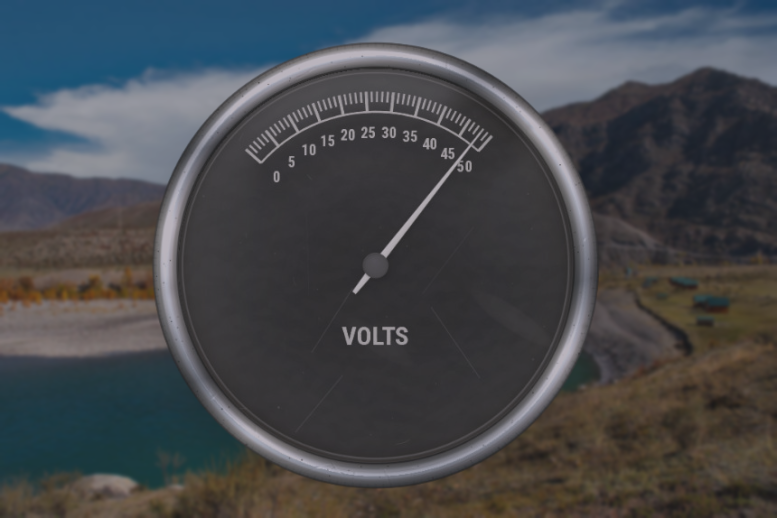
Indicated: 48V
